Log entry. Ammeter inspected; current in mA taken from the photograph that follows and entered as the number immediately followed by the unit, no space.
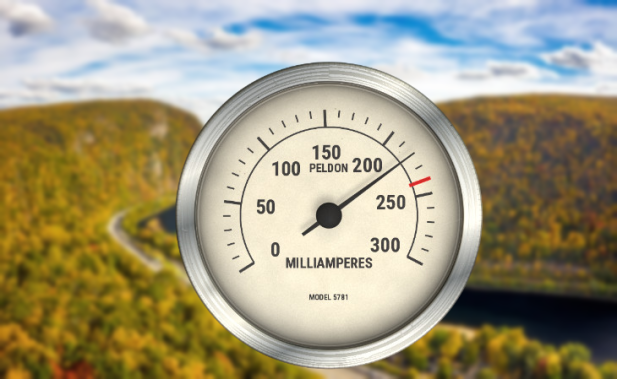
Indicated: 220mA
